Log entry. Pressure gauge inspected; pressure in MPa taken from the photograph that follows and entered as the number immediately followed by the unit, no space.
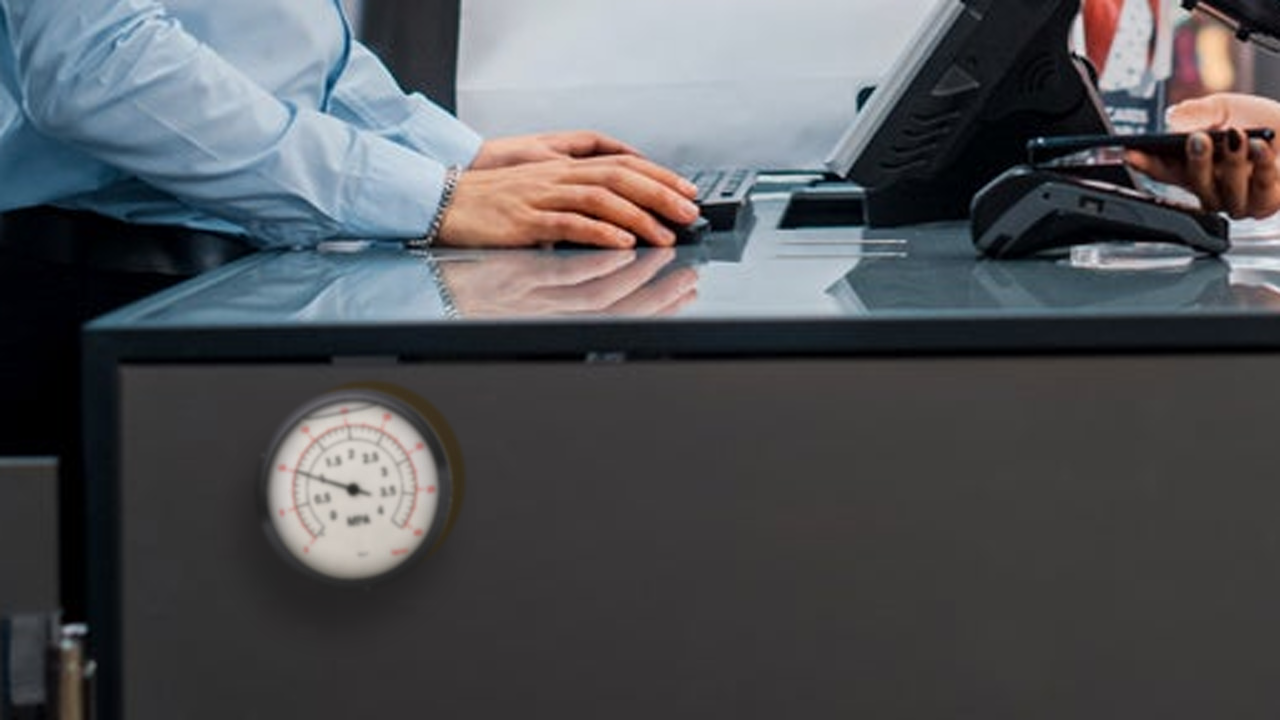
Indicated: 1MPa
